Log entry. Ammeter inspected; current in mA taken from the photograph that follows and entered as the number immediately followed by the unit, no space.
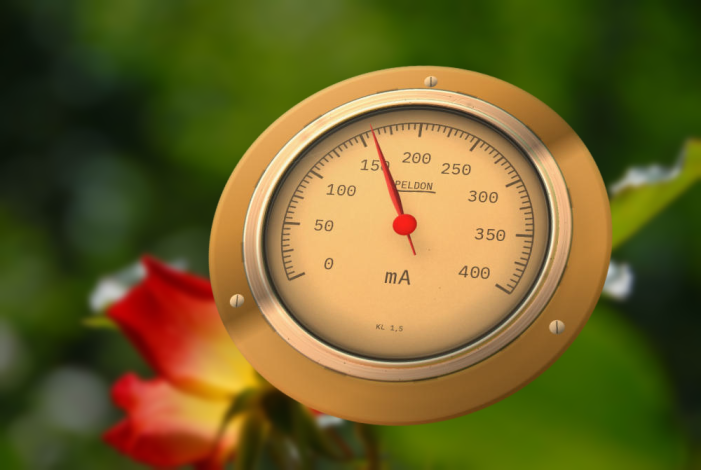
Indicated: 160mA
